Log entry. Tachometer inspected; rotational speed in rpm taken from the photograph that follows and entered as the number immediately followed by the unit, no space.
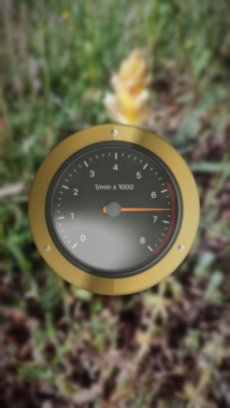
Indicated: 6600rpm
